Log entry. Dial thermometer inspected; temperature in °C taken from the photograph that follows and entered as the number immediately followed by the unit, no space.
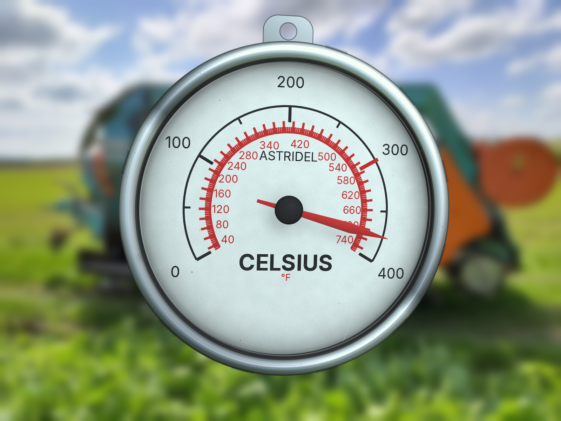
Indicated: 375°C
